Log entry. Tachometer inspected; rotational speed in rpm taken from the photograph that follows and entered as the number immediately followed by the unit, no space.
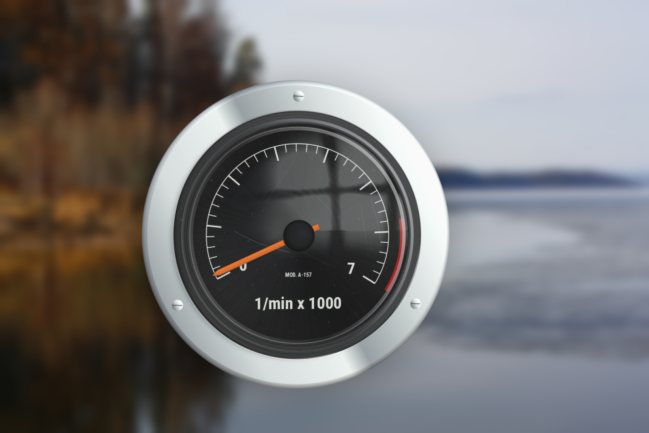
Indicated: 100rpm
